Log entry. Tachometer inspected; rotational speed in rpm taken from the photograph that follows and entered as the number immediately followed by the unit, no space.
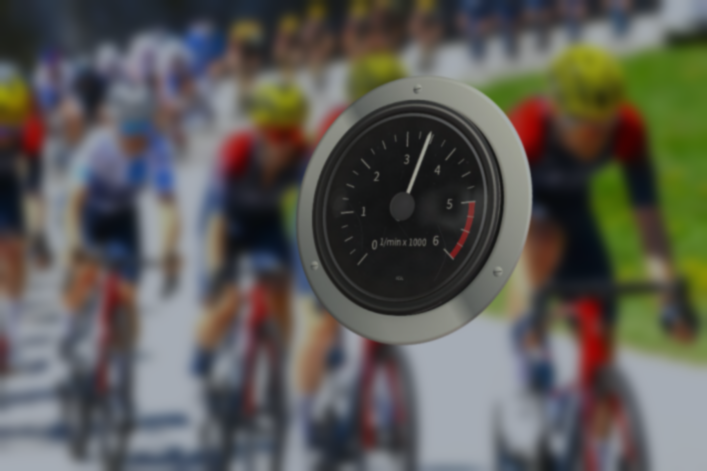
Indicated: 3500rpm
